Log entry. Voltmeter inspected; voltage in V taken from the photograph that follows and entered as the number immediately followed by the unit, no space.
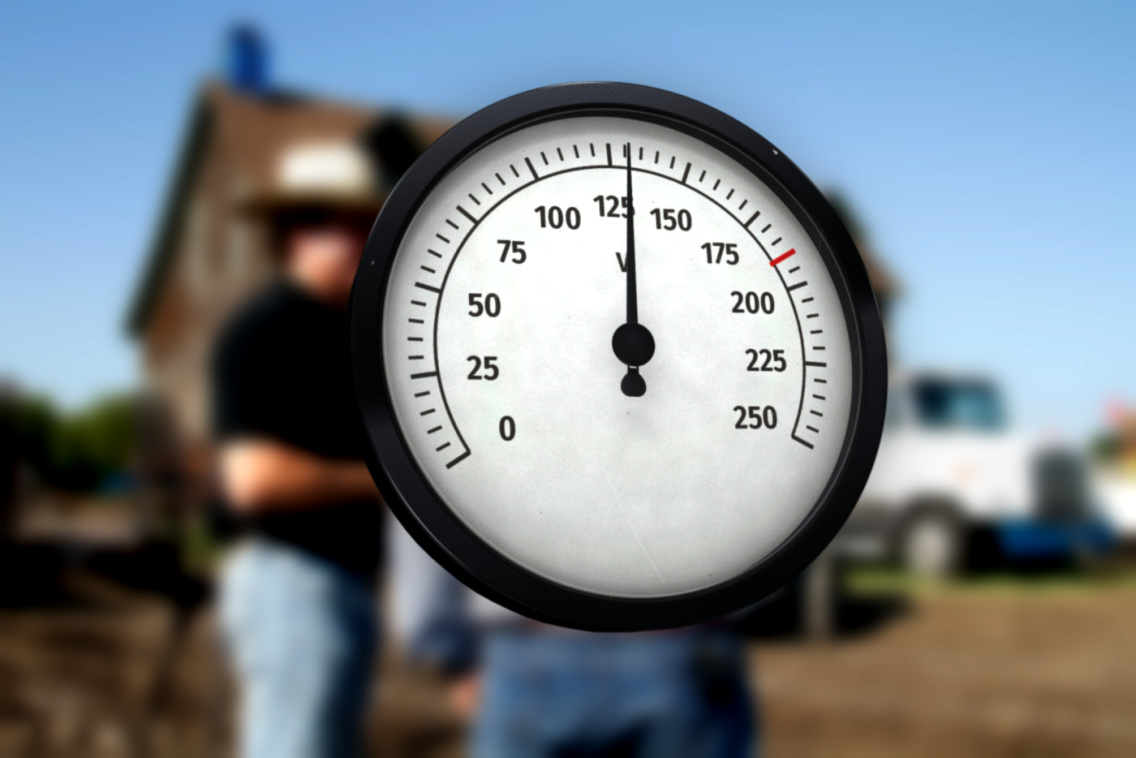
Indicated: 130V
